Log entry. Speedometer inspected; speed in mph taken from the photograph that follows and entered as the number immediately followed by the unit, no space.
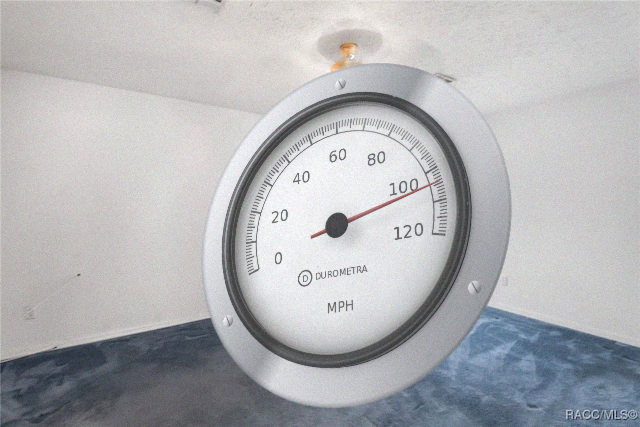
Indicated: 105mph
